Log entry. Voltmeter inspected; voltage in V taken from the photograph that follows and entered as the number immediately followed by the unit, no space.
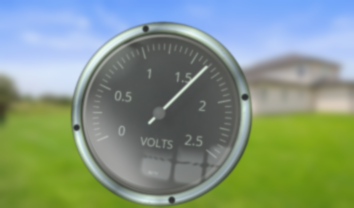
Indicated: 1.65V
